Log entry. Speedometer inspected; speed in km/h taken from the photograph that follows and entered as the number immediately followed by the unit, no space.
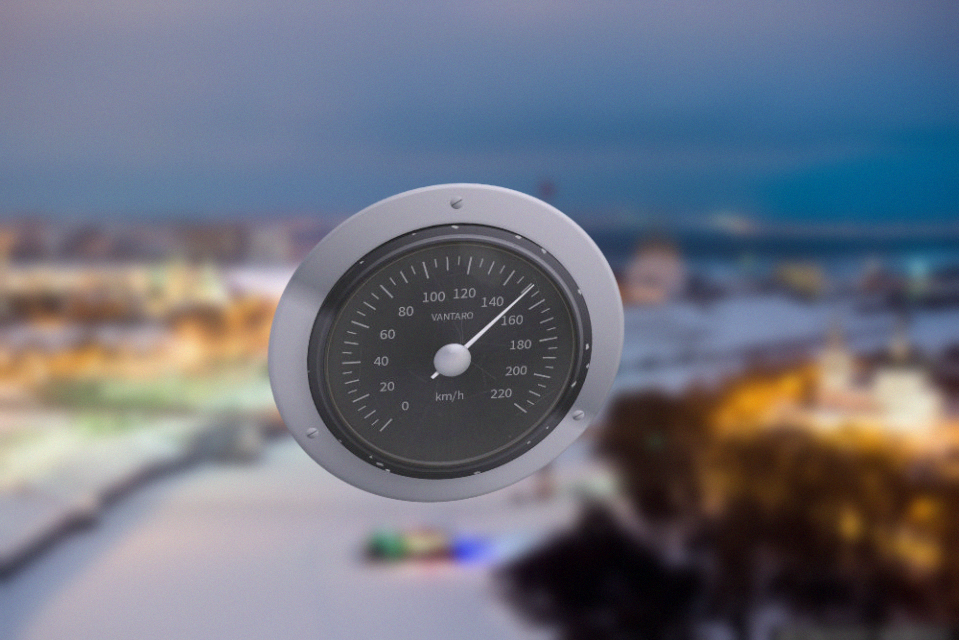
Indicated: 150km/h
